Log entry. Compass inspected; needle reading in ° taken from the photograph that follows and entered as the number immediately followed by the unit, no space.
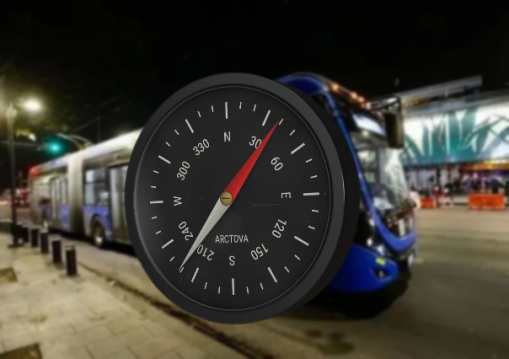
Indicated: 40°
